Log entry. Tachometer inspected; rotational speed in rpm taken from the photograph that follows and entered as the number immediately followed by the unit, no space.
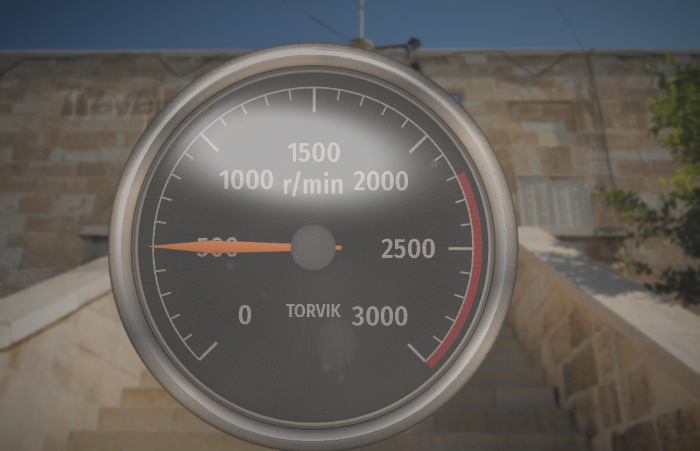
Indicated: 500rpm
